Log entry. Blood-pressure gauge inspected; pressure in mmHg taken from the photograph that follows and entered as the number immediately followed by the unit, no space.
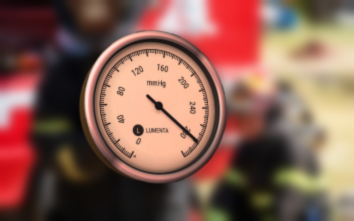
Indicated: 280mmHg
